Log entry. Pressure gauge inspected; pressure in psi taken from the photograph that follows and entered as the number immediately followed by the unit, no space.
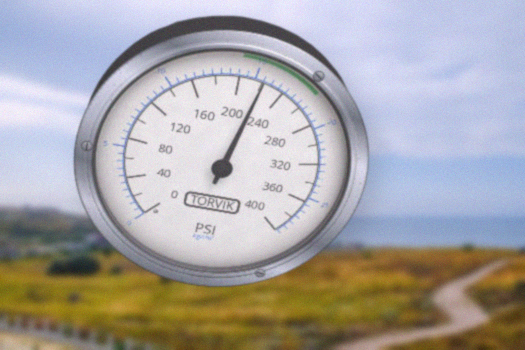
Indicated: 220psi
